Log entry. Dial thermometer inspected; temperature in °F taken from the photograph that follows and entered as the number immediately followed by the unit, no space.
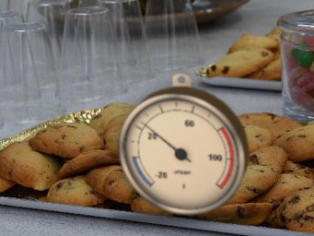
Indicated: 25°F
